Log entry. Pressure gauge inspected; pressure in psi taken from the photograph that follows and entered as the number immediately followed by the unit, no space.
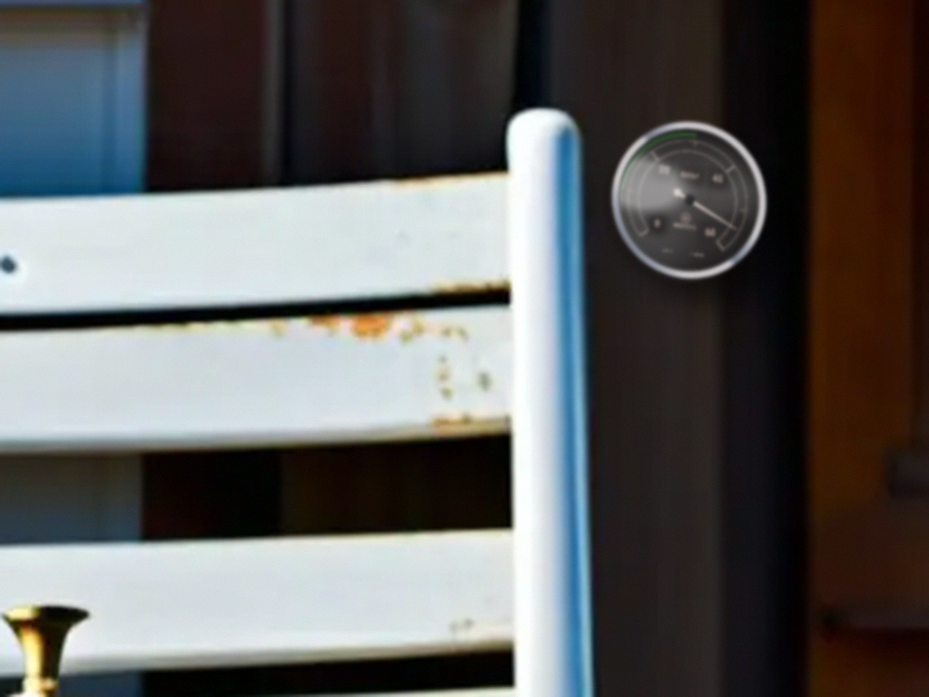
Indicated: 55psi
